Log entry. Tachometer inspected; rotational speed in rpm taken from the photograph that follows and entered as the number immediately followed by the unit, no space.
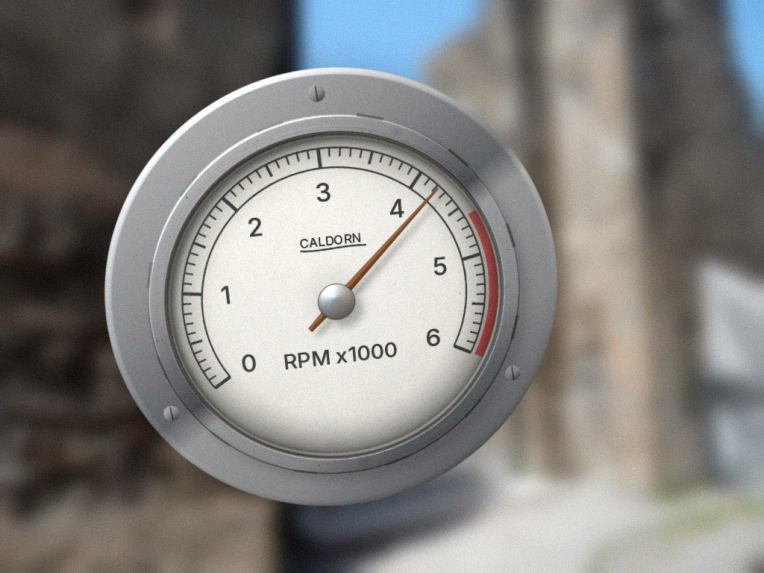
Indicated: 4200rpm
